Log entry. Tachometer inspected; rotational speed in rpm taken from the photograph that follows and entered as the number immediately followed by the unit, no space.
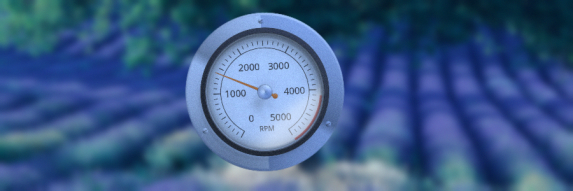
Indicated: 1400rpm
